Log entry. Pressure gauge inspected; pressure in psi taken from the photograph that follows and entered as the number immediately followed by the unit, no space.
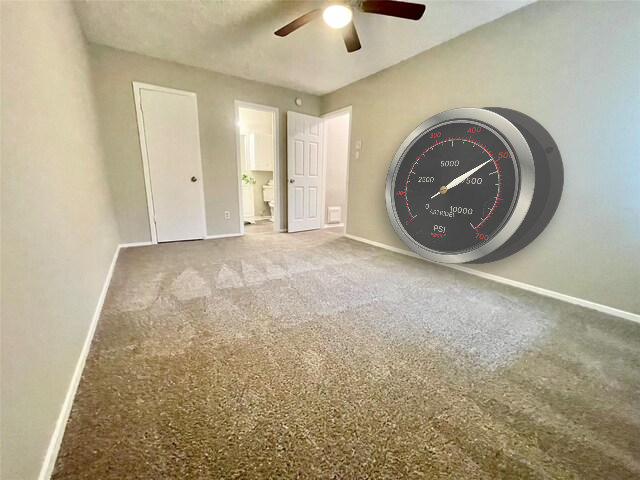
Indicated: 7000psi
